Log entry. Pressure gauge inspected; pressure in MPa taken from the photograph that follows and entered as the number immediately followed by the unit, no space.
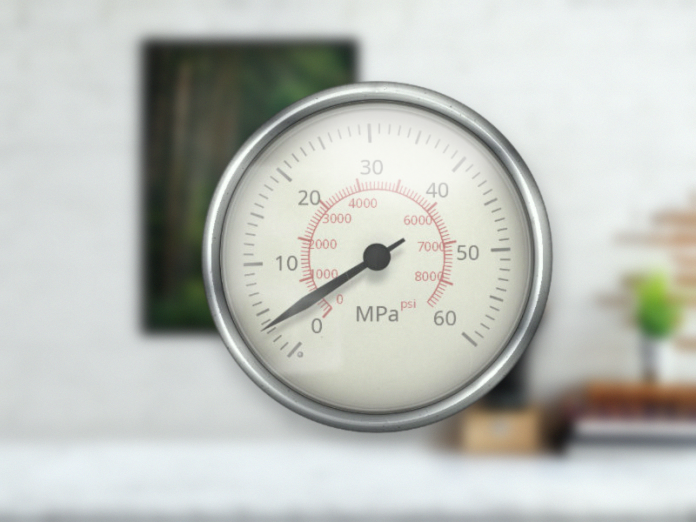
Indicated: 3.5MPa
